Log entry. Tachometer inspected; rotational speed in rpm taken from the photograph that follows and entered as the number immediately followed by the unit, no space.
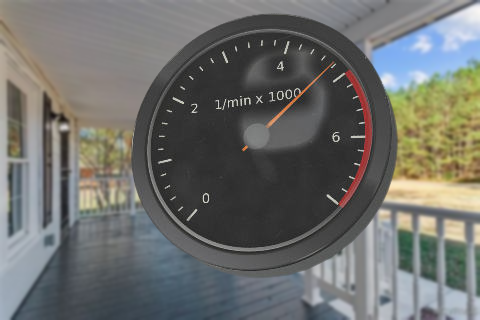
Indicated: 4800rpm
